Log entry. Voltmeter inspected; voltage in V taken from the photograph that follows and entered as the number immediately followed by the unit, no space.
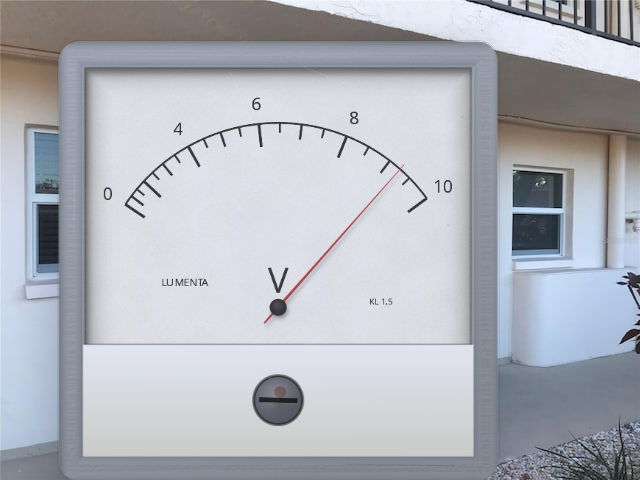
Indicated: 9.25V
